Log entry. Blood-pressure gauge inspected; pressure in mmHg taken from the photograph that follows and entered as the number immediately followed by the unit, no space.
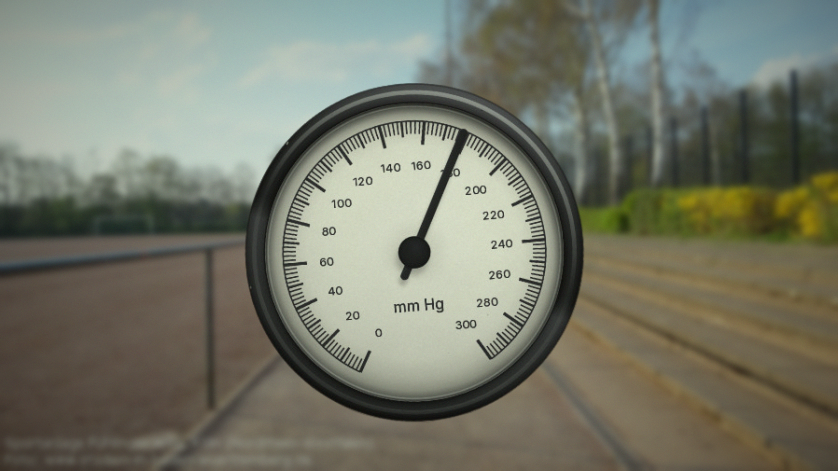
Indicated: 178mmHg
